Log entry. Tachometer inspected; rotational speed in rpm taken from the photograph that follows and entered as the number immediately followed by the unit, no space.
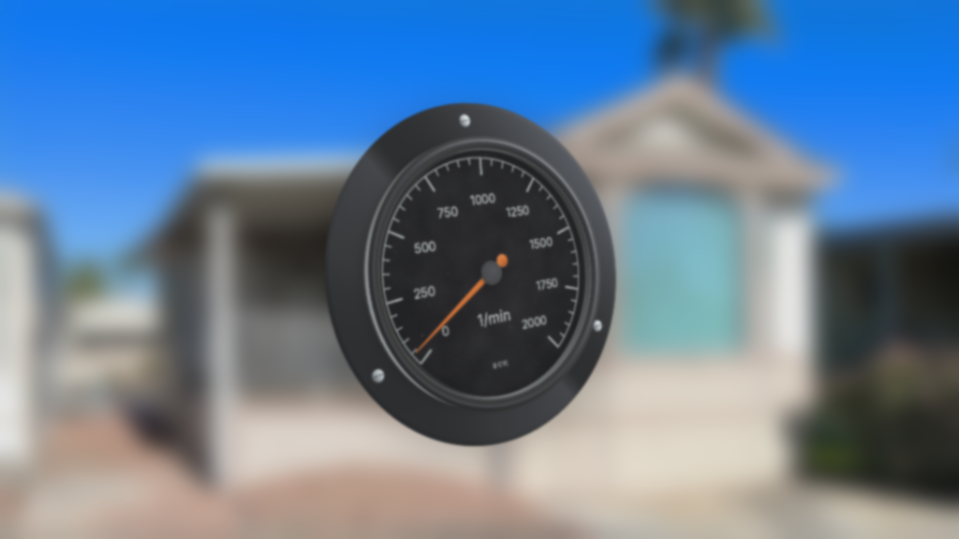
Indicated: 50rpm
